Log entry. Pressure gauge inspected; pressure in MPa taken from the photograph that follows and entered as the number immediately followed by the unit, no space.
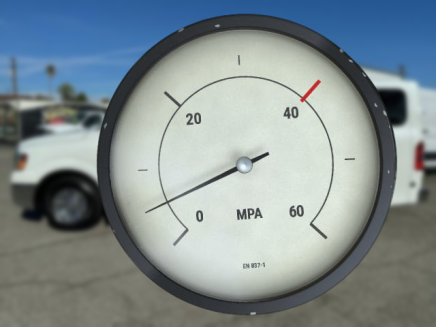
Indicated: 5MPa
